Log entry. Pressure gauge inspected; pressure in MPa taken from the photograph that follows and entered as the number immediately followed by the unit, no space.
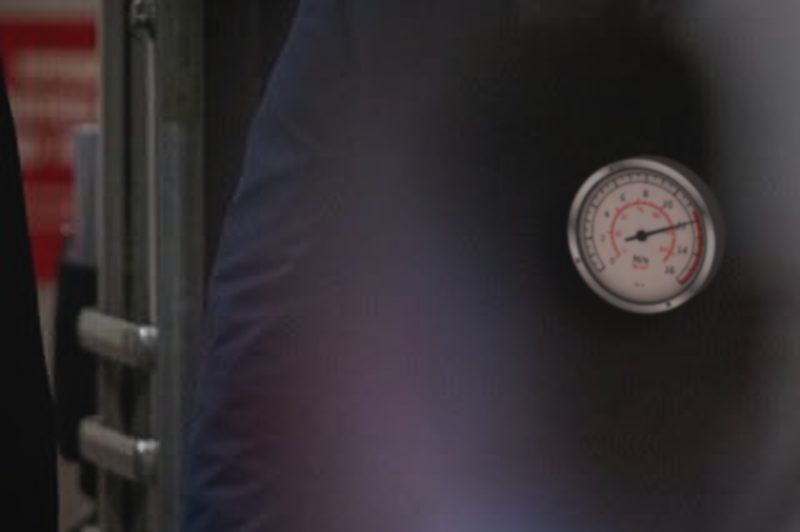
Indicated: 12MPa
